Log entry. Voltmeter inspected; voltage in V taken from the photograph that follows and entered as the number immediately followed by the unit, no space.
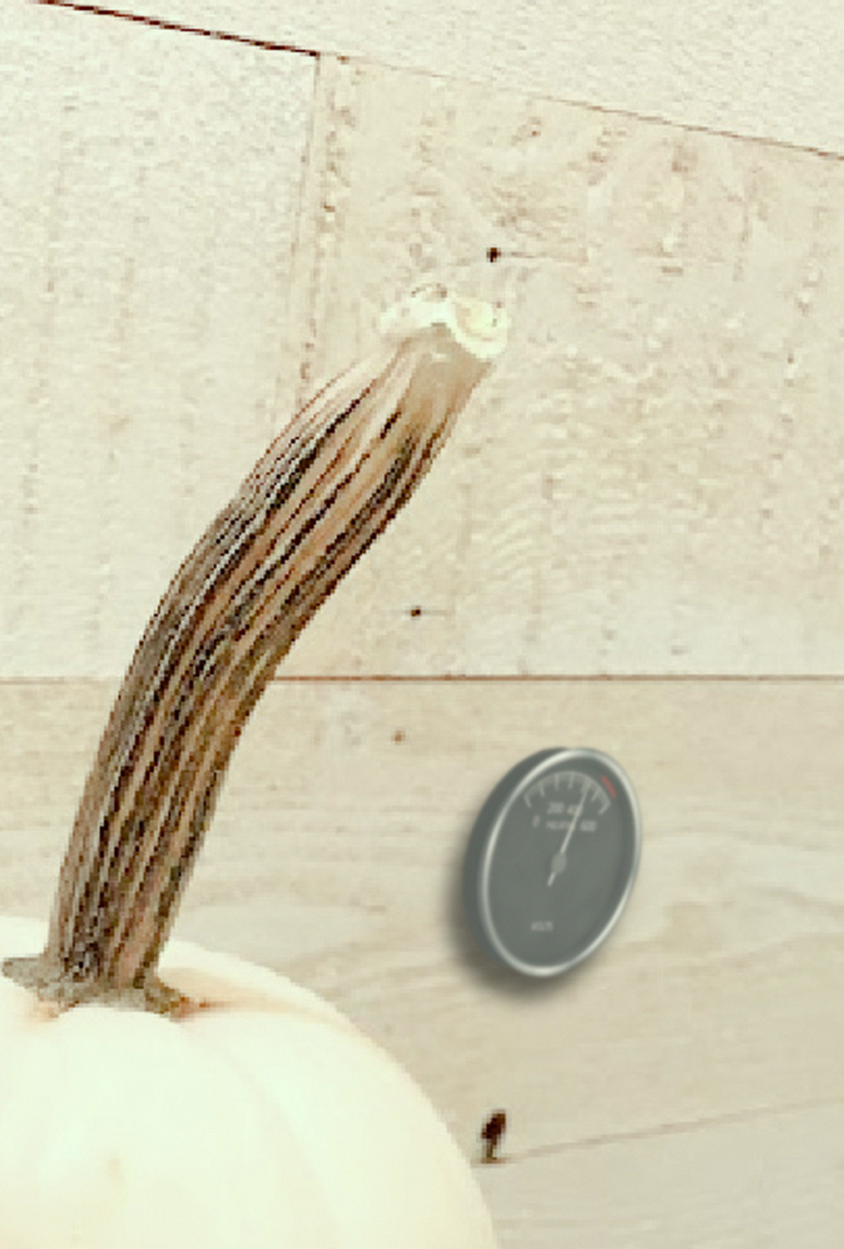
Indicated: 400V
